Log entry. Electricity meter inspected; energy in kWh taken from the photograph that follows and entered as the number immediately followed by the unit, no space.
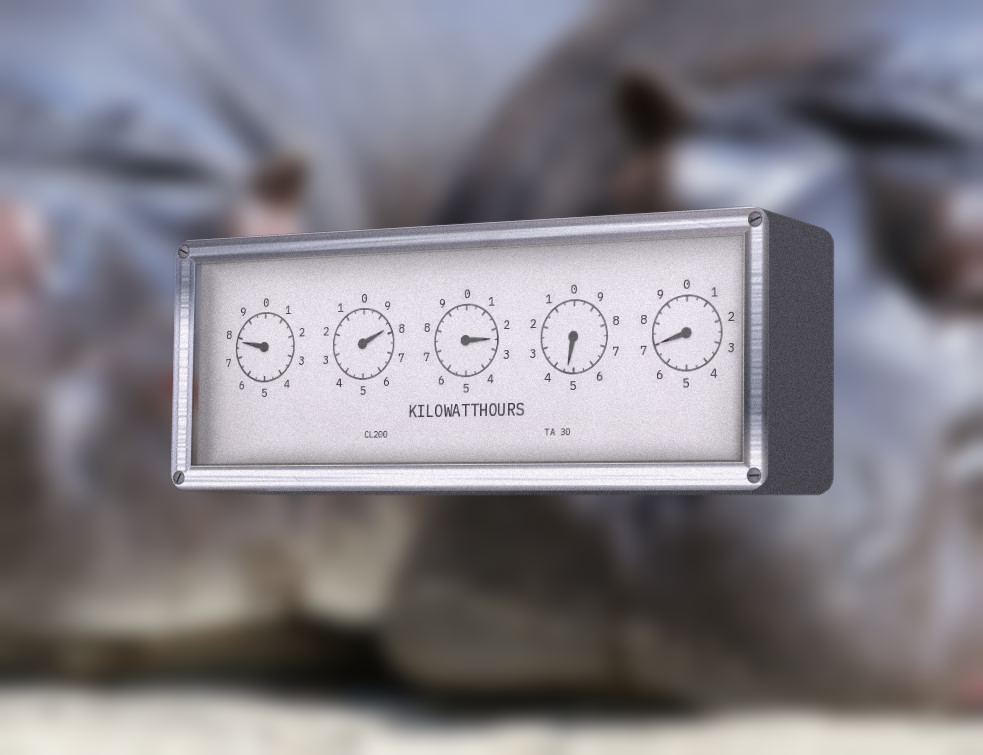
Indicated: 78247kWh
